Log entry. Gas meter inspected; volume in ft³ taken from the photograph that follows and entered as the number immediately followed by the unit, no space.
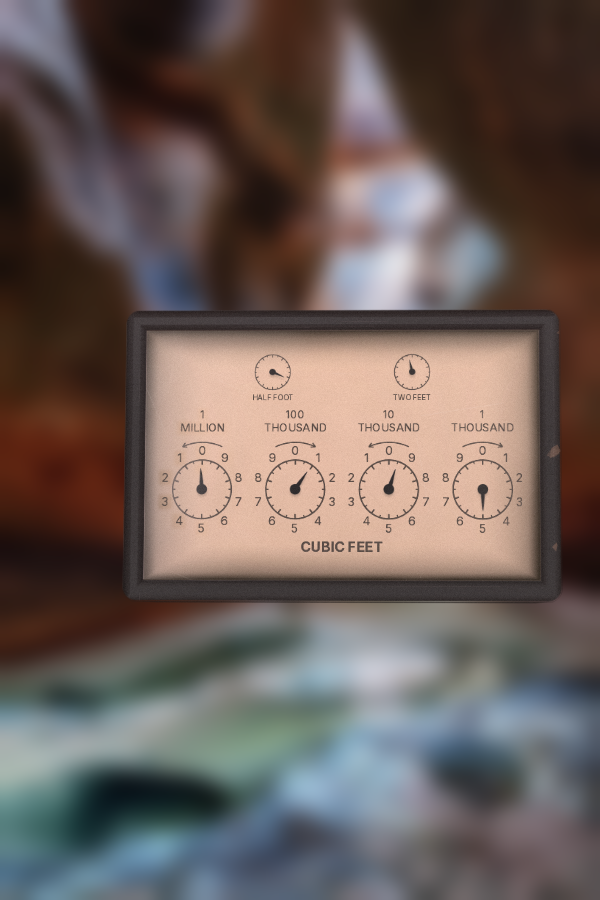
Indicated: 9500ft³
